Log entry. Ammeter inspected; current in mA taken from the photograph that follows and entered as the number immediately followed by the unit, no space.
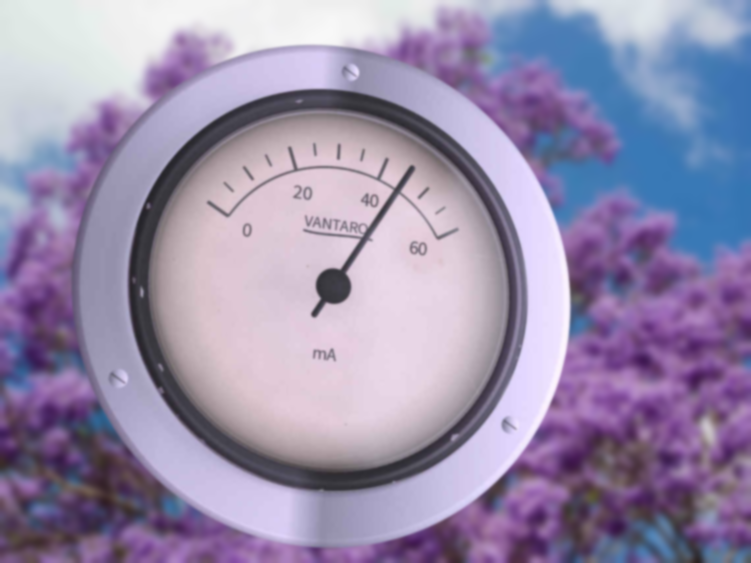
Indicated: 45mA
